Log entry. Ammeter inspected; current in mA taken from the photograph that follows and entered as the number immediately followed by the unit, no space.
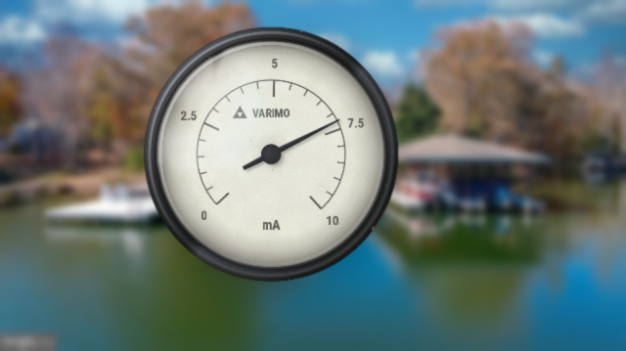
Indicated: 7.25mA
